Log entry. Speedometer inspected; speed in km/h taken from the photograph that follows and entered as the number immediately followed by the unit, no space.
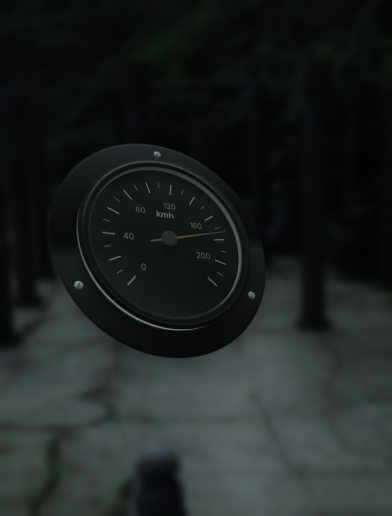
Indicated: 175km/h
